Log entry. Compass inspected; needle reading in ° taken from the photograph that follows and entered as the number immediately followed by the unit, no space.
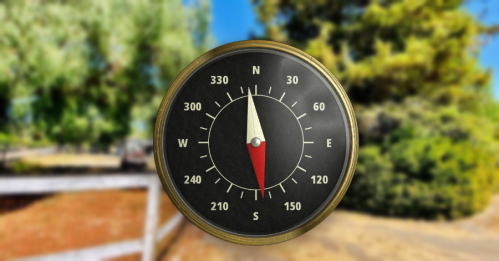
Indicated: 172.5°
